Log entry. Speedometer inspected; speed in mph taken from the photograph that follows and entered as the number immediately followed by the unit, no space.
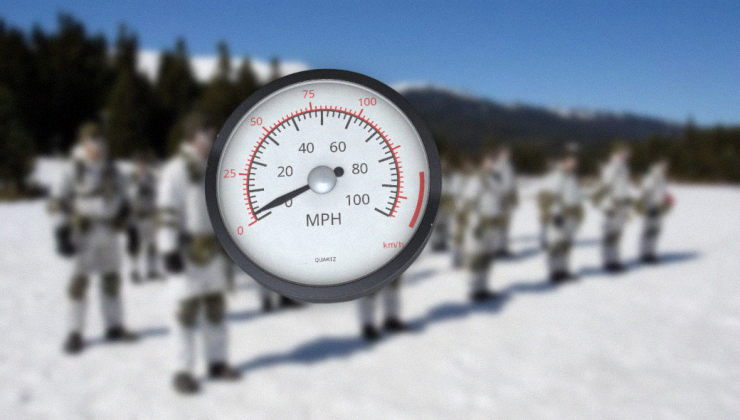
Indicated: 2mph
